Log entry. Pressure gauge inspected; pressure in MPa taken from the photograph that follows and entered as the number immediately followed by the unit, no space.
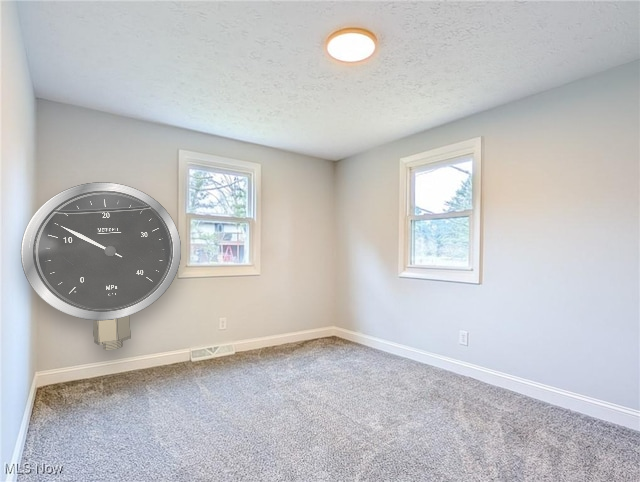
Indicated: 12MPa
